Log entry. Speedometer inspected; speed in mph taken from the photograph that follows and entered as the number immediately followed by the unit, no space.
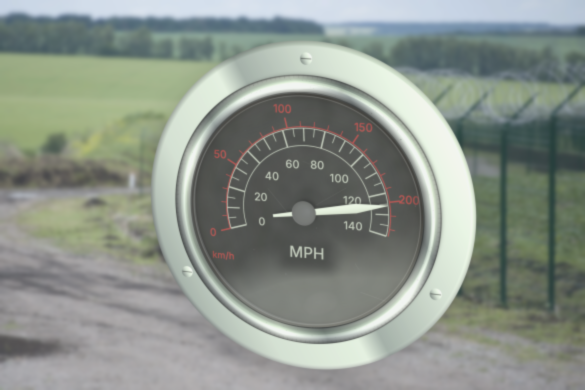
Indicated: 125mph
